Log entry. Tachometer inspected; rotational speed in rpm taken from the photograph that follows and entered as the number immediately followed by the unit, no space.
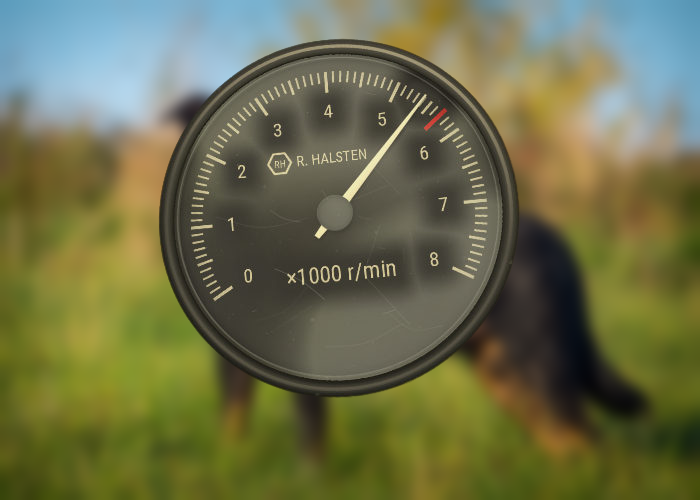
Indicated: 5400rpm
